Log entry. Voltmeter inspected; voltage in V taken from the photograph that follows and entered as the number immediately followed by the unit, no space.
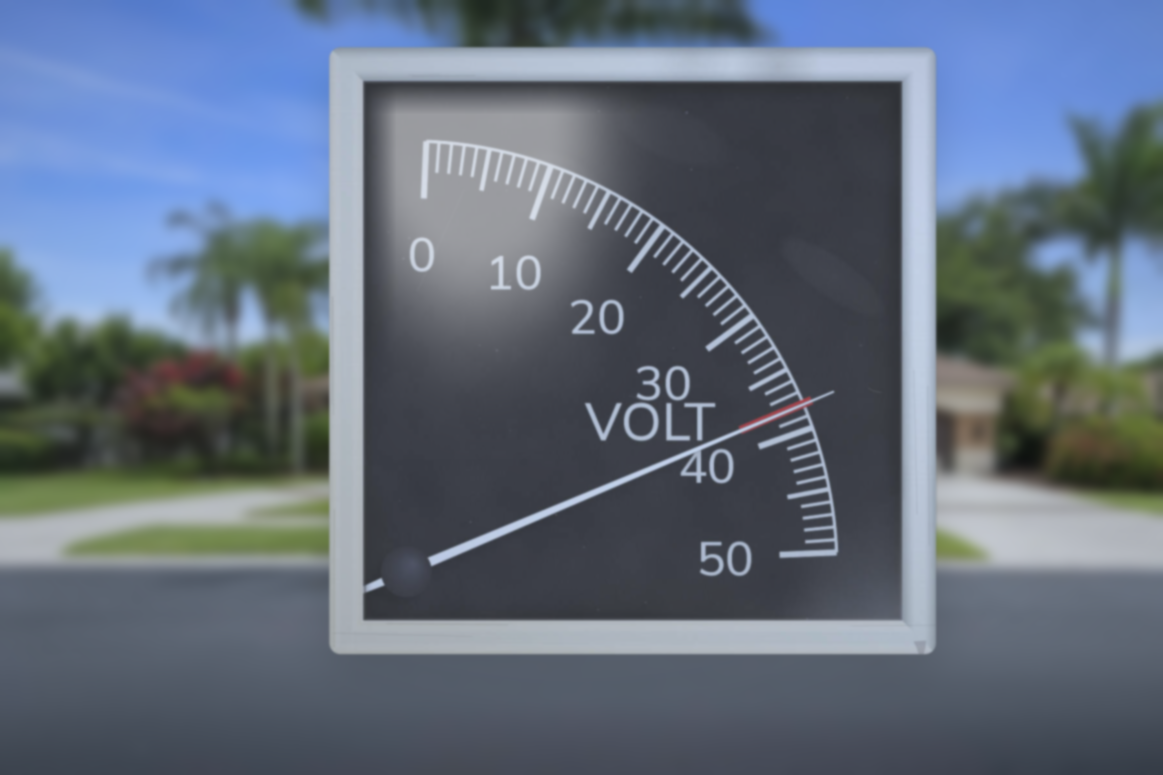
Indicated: 38V
